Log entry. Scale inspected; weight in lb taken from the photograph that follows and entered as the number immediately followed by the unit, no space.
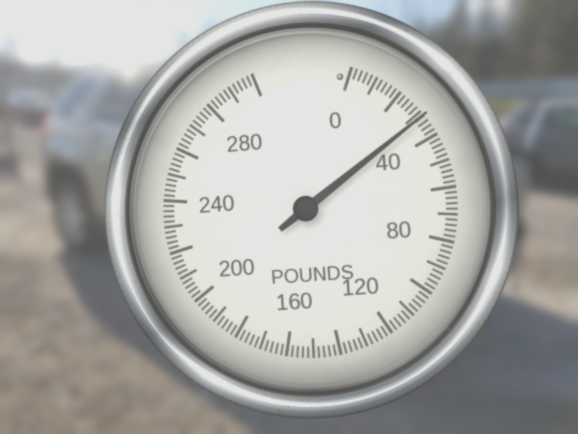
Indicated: 32lb
